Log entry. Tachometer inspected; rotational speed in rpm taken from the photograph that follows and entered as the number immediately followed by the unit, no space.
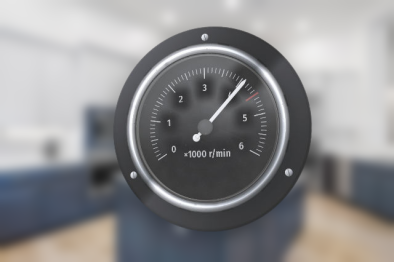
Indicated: 4100rpm
